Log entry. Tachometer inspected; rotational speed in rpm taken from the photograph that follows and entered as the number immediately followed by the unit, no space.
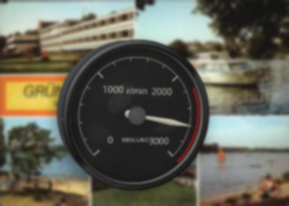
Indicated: 2600rpm
